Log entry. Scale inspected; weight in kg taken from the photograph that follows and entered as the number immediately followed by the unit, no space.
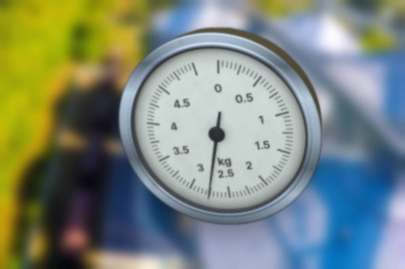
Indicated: 2.75kg
